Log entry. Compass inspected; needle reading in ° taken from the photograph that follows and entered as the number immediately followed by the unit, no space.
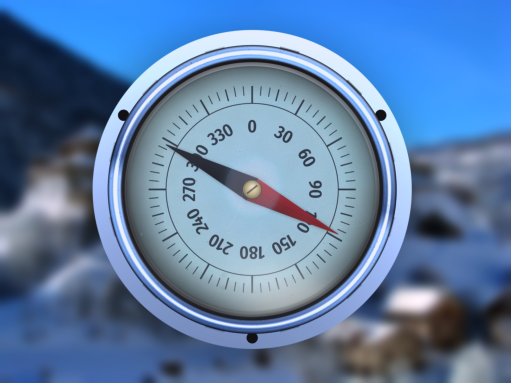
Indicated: 117.5°
